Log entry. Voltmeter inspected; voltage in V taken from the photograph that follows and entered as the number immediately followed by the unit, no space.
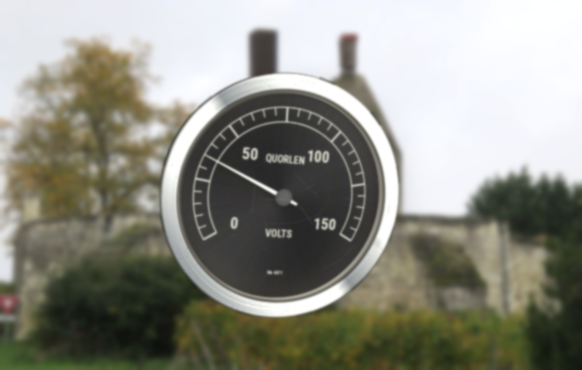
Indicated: 35V
